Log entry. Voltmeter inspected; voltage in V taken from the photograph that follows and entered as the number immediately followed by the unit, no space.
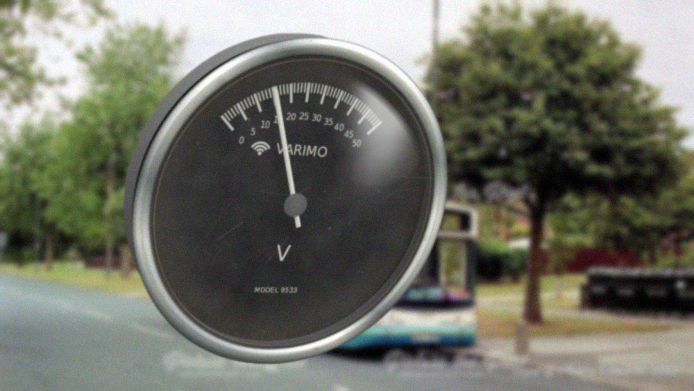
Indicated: 15V
